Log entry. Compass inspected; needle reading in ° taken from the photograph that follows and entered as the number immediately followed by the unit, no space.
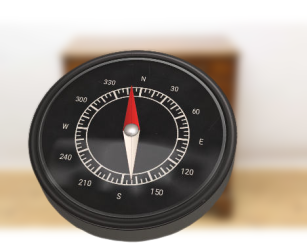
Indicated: 350°
